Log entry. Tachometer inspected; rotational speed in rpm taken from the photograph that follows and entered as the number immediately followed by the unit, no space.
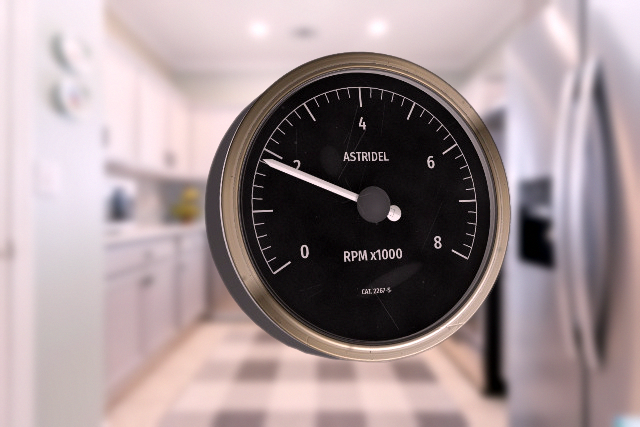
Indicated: 1800rpm
